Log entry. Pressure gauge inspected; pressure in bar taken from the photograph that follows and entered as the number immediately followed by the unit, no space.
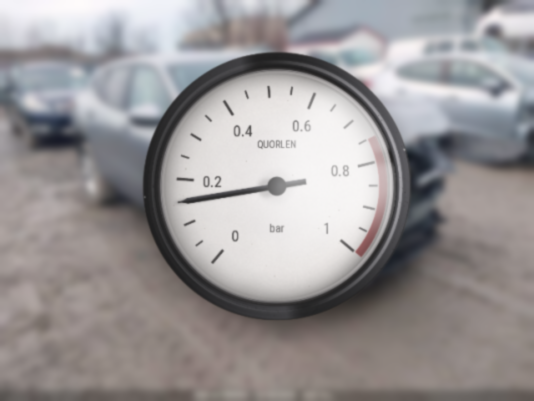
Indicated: 0.15bar
